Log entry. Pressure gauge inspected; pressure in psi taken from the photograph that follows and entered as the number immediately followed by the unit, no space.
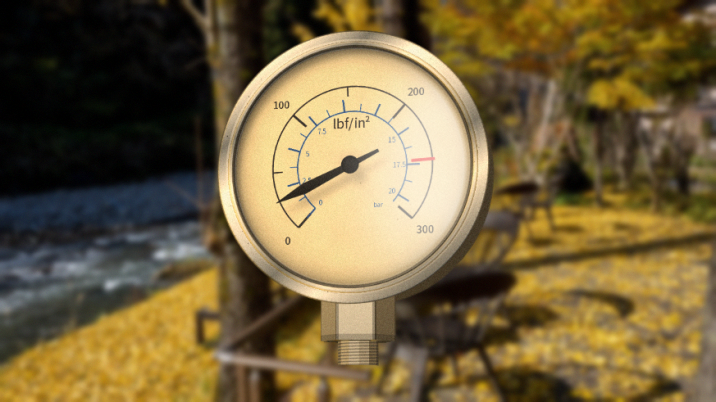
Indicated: 25psi
